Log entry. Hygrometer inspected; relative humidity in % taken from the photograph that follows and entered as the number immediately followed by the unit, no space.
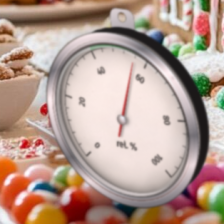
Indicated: 56%
